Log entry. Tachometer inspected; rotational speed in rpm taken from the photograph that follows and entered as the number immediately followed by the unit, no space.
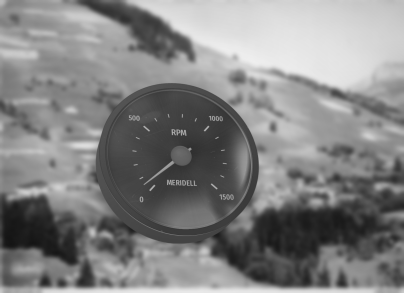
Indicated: 50rpm
